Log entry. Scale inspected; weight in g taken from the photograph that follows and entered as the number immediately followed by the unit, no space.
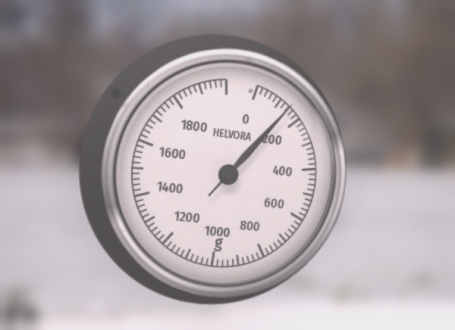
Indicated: 140g
